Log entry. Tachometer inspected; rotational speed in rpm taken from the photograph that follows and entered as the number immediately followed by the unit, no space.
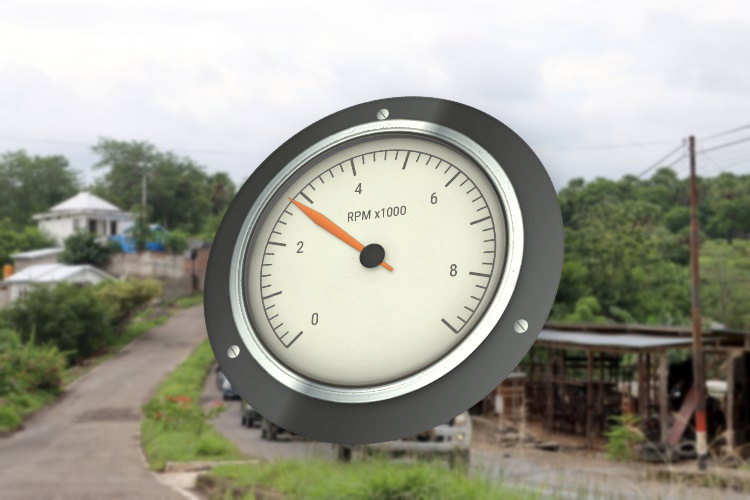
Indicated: 2800rpm
